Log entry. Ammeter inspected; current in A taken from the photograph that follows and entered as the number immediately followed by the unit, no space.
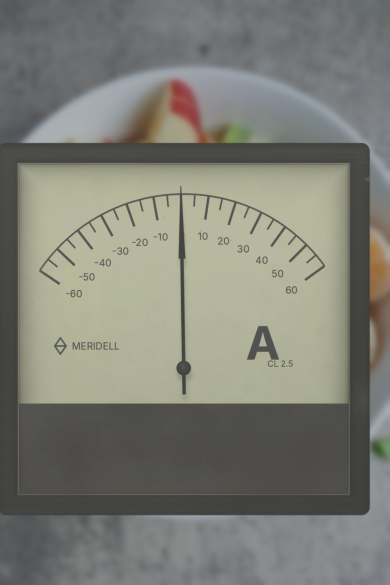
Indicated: 0A
